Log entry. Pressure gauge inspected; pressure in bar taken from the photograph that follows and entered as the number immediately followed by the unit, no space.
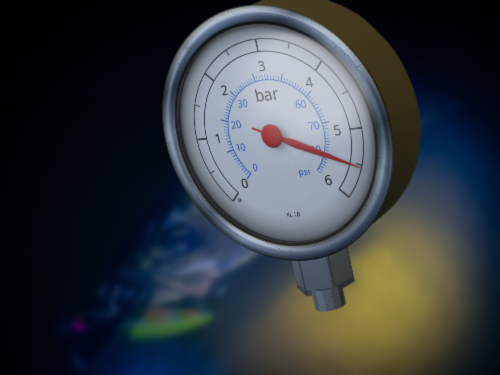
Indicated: 5.5bar
